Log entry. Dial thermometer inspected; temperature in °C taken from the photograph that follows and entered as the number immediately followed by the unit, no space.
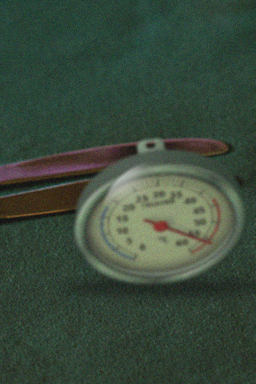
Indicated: 55°C
